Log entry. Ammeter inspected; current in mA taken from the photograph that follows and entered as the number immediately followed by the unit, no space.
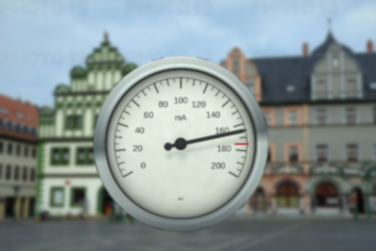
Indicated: 165mA
